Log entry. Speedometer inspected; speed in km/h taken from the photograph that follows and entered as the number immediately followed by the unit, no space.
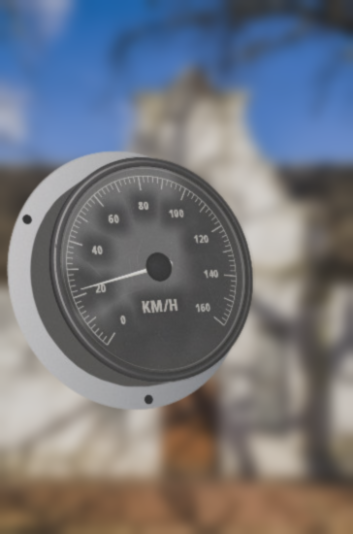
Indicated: 22km/h
